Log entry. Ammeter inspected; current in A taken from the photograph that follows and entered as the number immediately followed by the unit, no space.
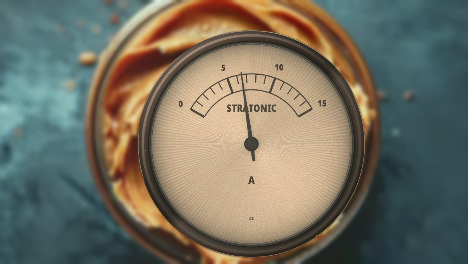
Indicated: 6.5A
